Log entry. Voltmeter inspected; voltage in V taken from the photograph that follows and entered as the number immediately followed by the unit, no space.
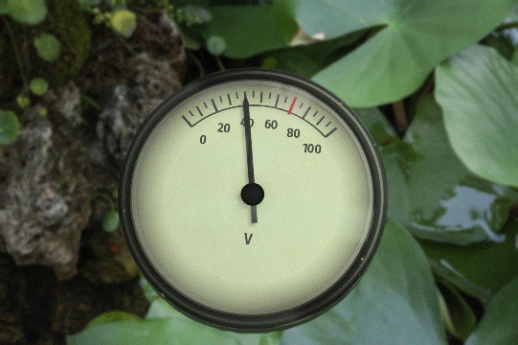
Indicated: 40V
